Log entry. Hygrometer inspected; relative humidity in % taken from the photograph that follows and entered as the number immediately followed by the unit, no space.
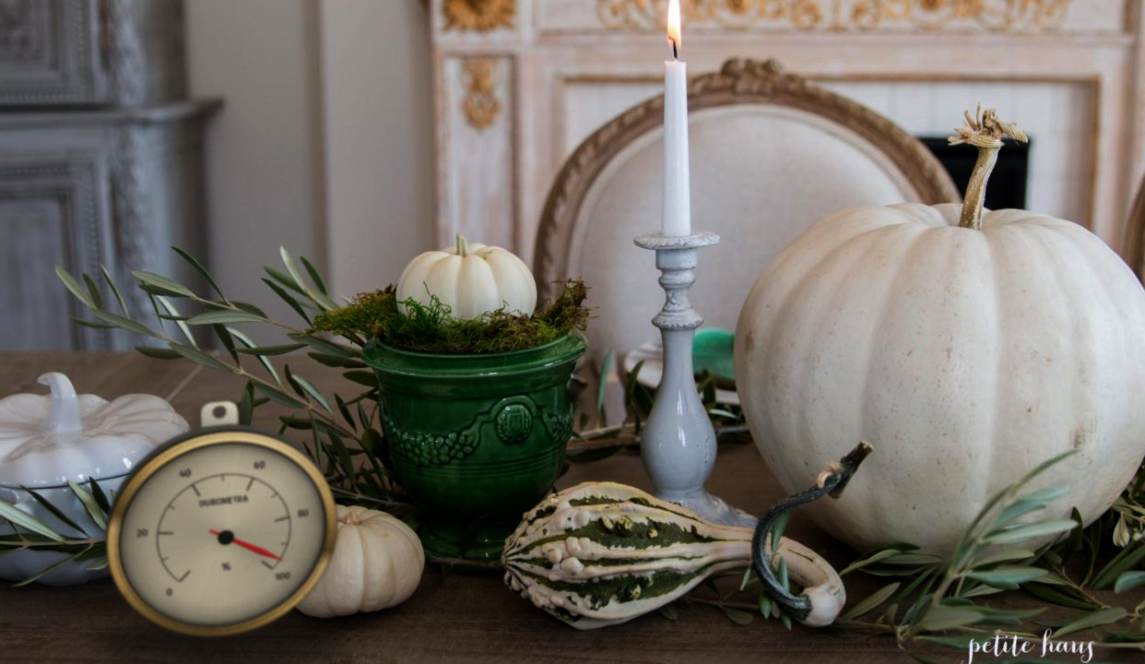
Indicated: 95%
